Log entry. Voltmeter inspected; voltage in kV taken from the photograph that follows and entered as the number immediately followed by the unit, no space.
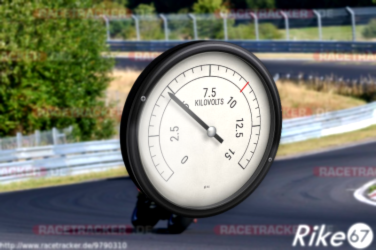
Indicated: 4.75kV
